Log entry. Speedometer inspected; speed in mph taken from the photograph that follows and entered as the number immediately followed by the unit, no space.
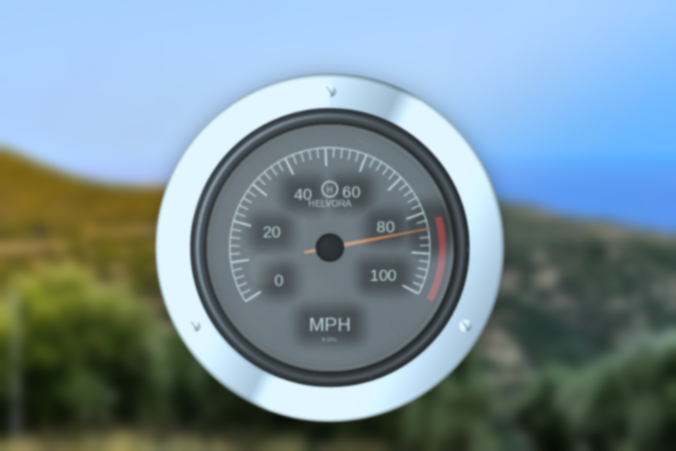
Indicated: 84mph
